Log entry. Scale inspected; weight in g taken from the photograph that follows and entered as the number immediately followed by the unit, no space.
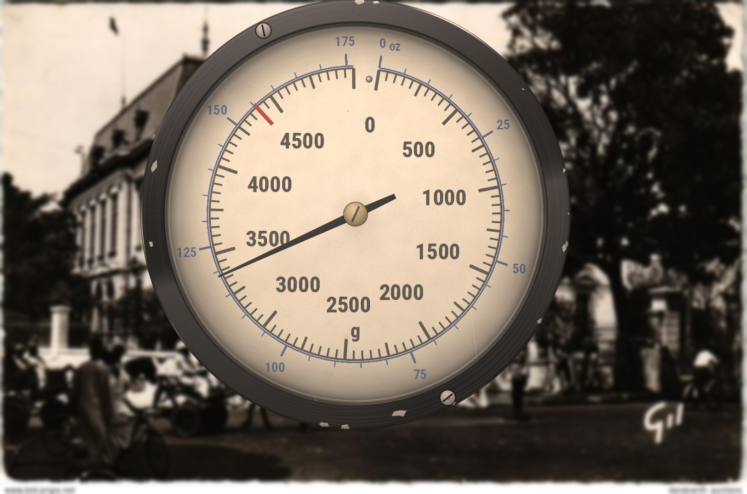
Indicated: 3375g
